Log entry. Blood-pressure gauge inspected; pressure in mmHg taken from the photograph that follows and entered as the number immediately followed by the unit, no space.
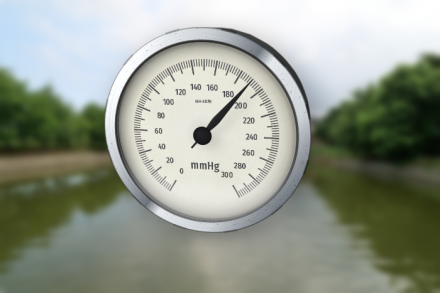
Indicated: 190mmHg
